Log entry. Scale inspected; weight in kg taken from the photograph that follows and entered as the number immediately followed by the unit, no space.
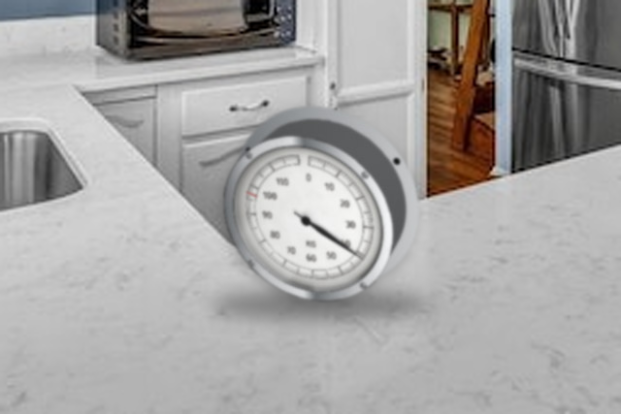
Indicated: 40kg
